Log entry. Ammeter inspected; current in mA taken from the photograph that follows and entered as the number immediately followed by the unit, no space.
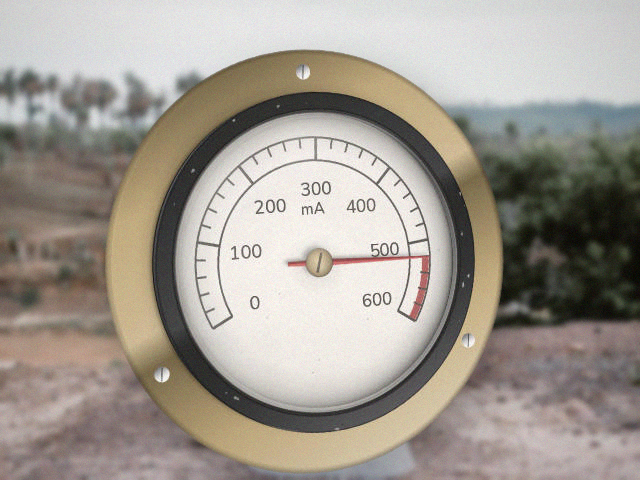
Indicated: 520mA
